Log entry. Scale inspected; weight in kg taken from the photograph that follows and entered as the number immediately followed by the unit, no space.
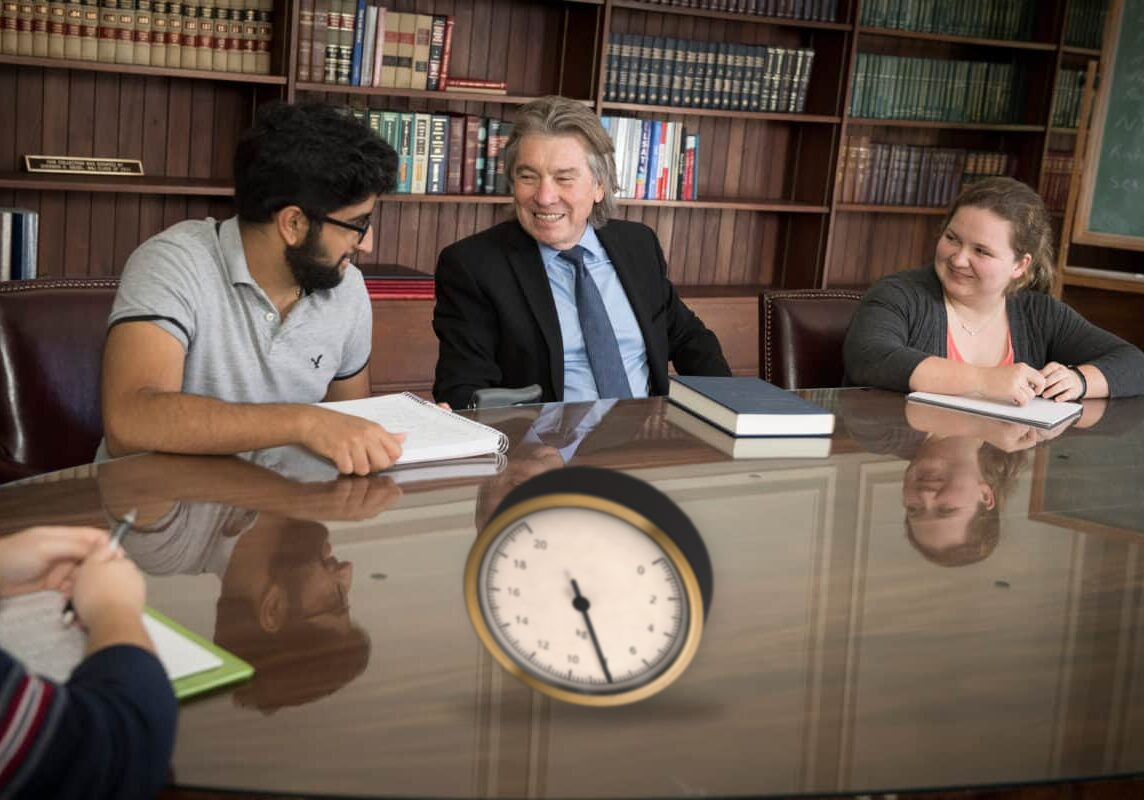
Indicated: 8kg
